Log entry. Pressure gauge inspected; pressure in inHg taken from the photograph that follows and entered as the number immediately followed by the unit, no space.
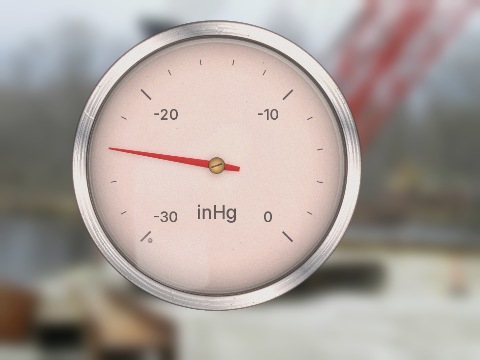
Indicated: -24inHg
